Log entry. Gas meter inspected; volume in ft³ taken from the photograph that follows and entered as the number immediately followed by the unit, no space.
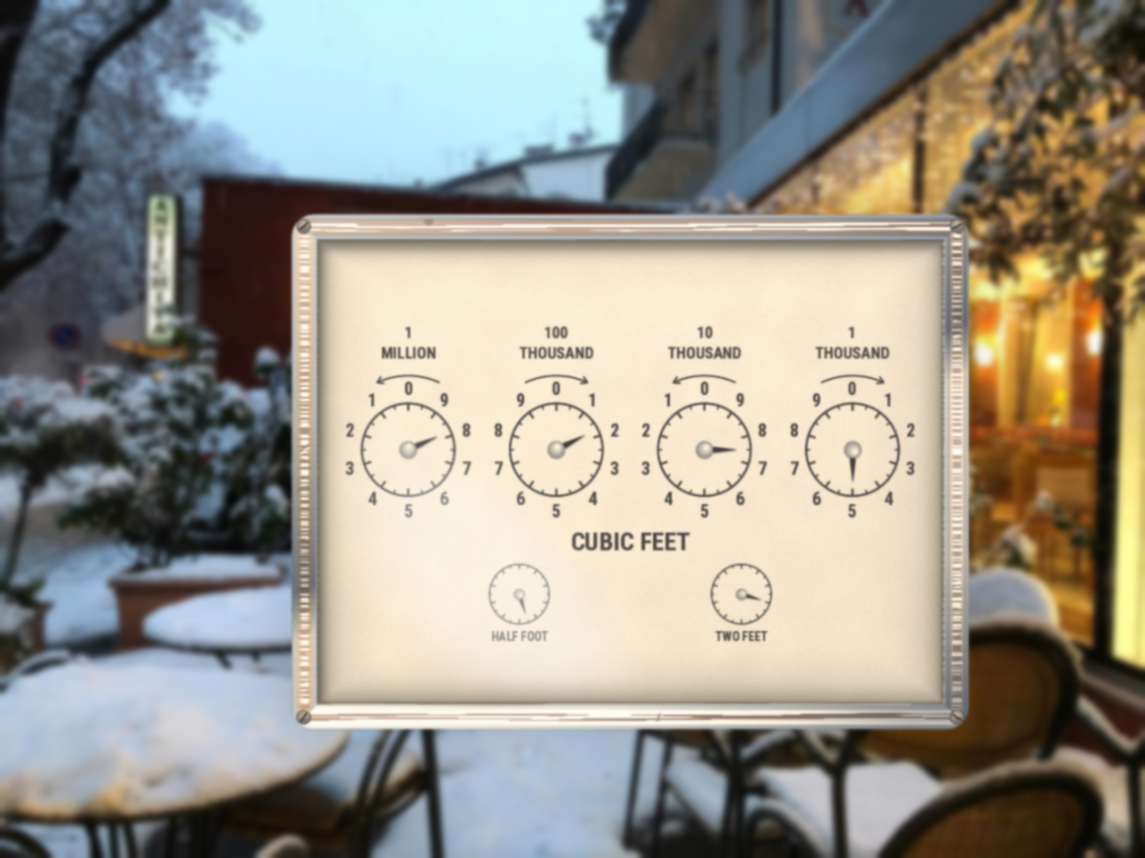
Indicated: 817500ft³
